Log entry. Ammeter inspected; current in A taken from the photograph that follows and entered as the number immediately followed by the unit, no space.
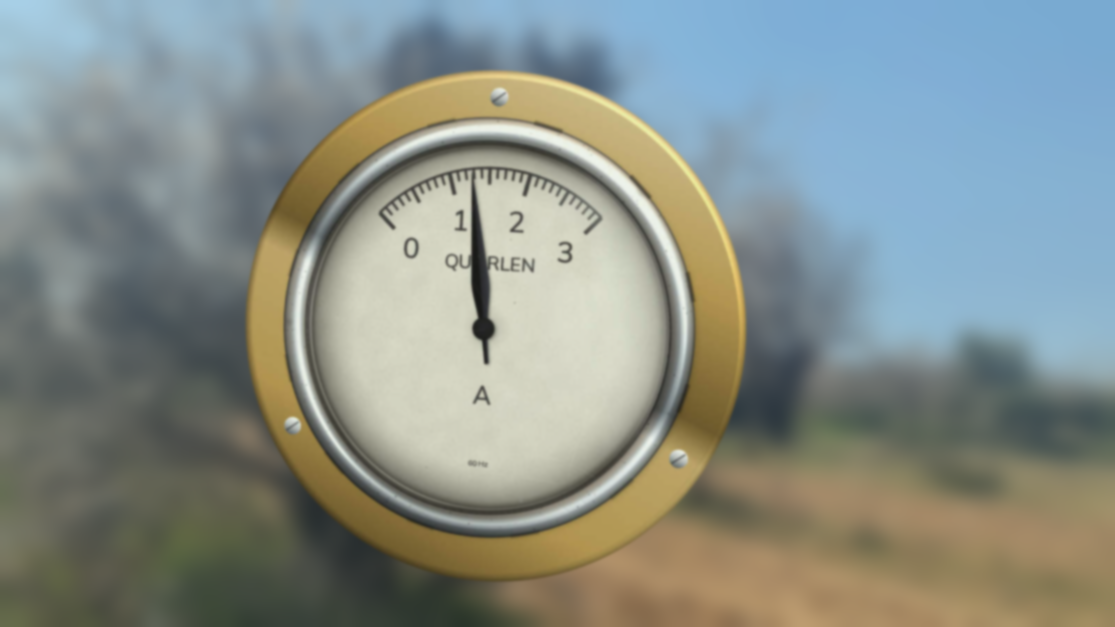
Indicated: 1.3A
